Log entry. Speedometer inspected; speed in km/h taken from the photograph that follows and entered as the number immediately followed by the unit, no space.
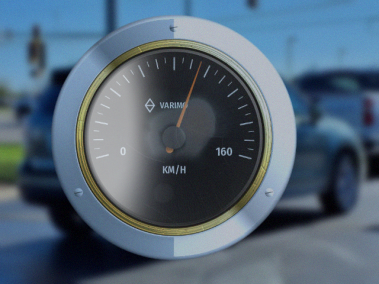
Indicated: 95km/h
